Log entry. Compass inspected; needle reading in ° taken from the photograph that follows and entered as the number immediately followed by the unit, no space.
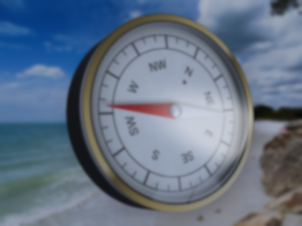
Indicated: 245°
